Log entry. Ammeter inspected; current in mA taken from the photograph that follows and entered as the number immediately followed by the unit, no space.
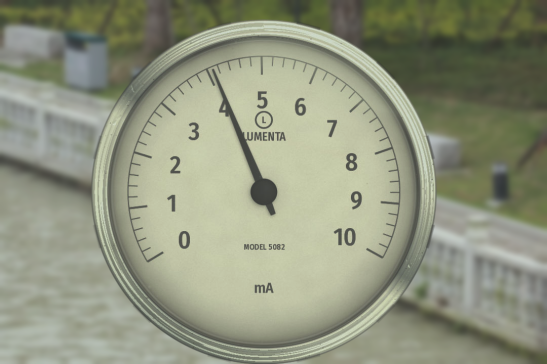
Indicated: 4.1mA
